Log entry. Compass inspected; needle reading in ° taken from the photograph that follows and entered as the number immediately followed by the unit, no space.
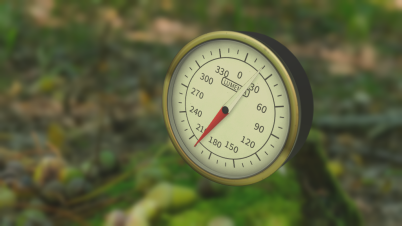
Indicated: 200°
